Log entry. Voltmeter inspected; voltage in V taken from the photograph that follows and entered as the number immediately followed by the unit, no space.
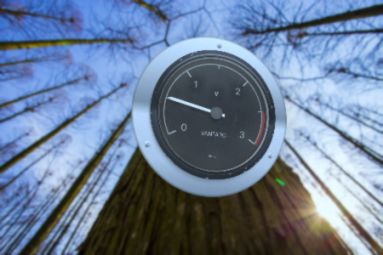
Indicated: 0.5V
